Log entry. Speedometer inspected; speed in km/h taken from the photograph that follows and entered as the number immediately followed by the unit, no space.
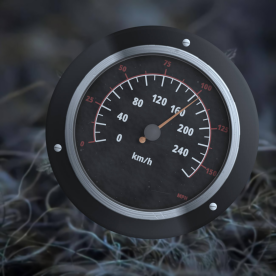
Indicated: 165km/h
